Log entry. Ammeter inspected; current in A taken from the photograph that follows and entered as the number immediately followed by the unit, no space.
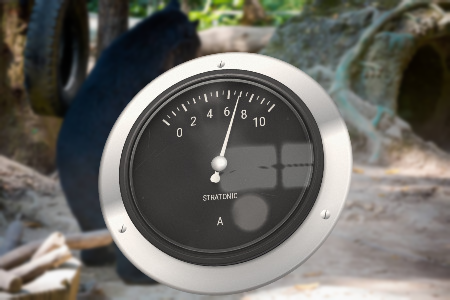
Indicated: 7A
